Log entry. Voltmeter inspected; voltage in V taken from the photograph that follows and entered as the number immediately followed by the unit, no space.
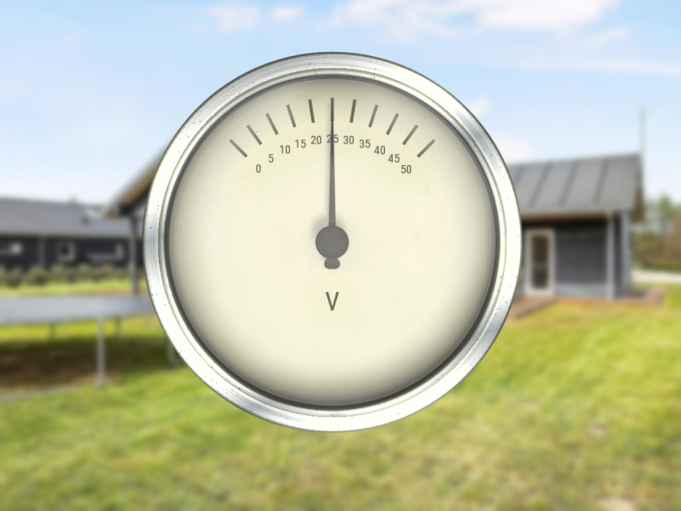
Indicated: 25V
